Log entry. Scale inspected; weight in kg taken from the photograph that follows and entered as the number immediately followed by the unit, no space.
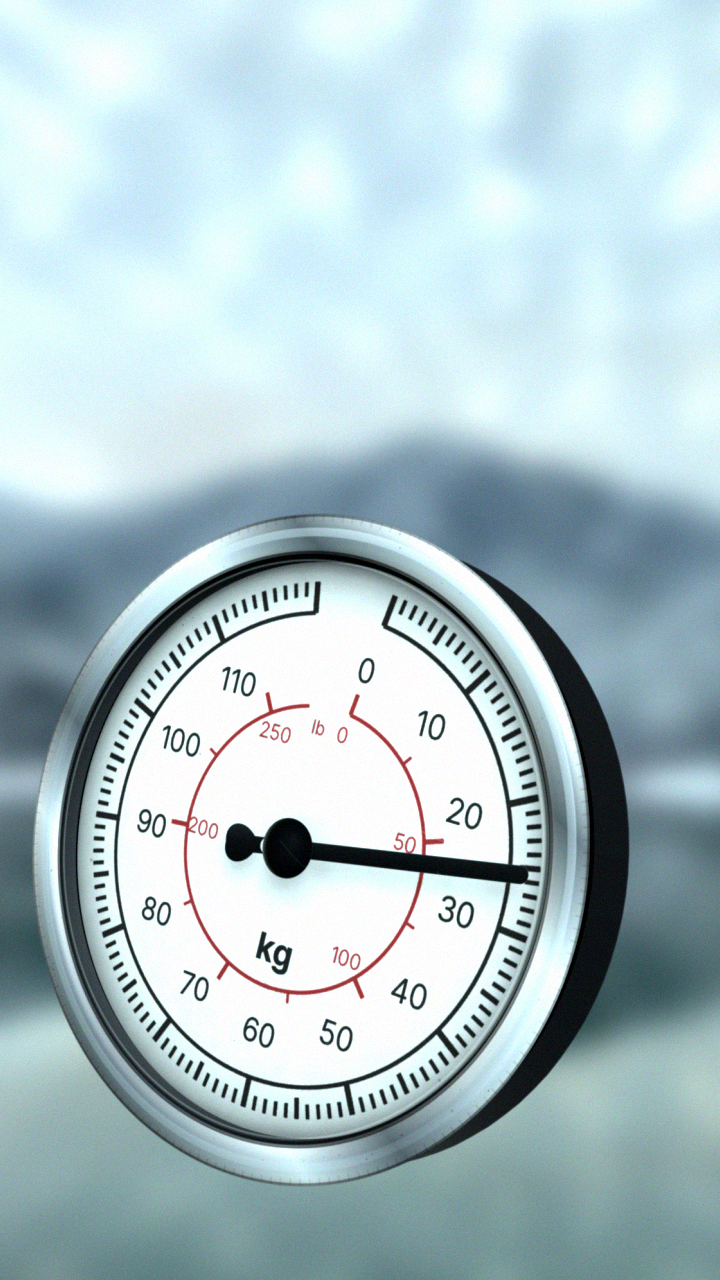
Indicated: 25.5kg
